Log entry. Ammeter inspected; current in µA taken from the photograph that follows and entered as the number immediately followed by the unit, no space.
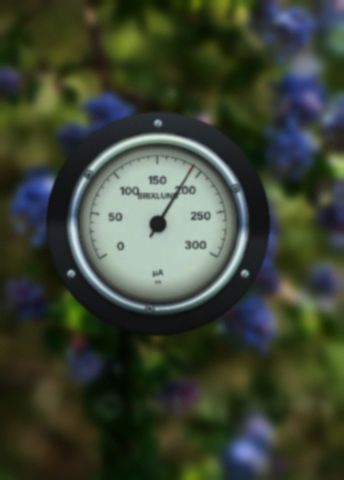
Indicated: 190µA
